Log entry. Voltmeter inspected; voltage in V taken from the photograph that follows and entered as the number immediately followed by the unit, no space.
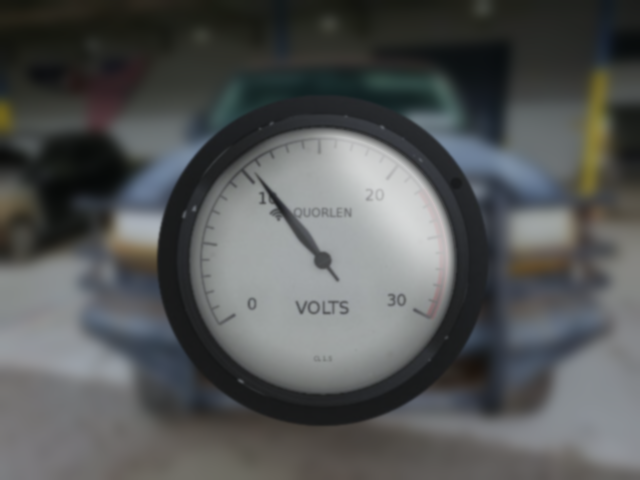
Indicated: 10.5V
